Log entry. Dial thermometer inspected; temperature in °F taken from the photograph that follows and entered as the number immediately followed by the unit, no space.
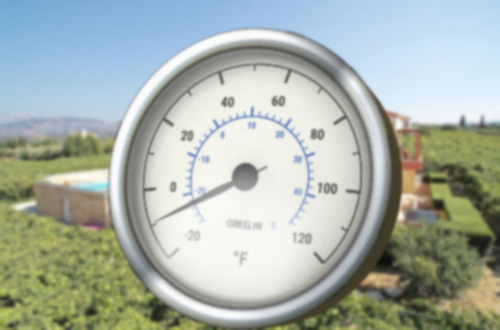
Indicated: -10°F
